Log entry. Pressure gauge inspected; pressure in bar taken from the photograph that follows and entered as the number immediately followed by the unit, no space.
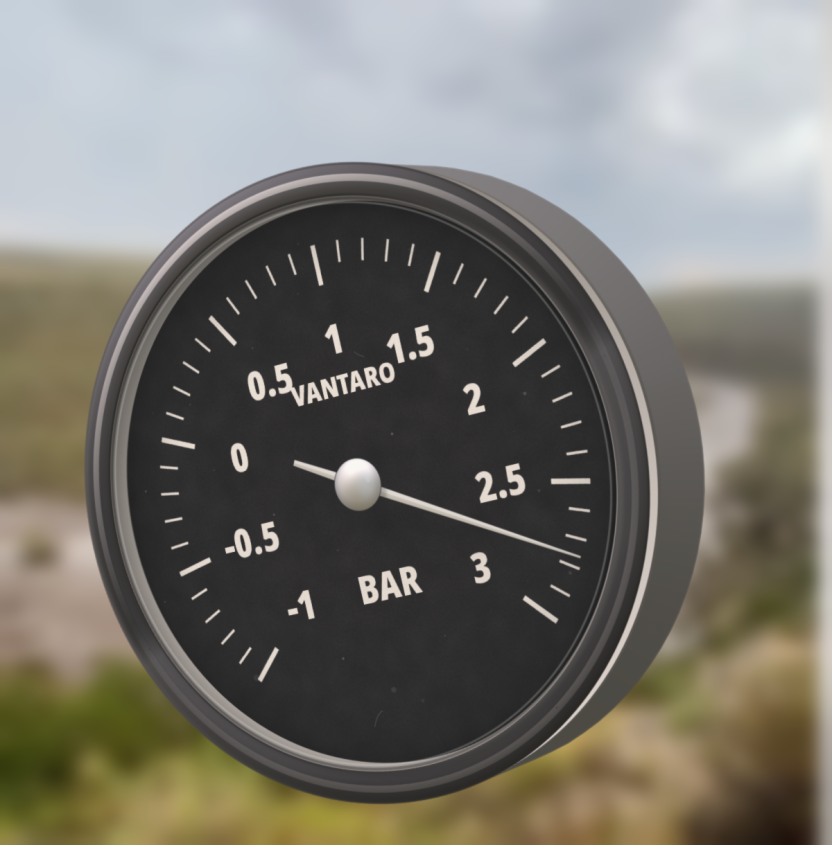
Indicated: 2.75bar
